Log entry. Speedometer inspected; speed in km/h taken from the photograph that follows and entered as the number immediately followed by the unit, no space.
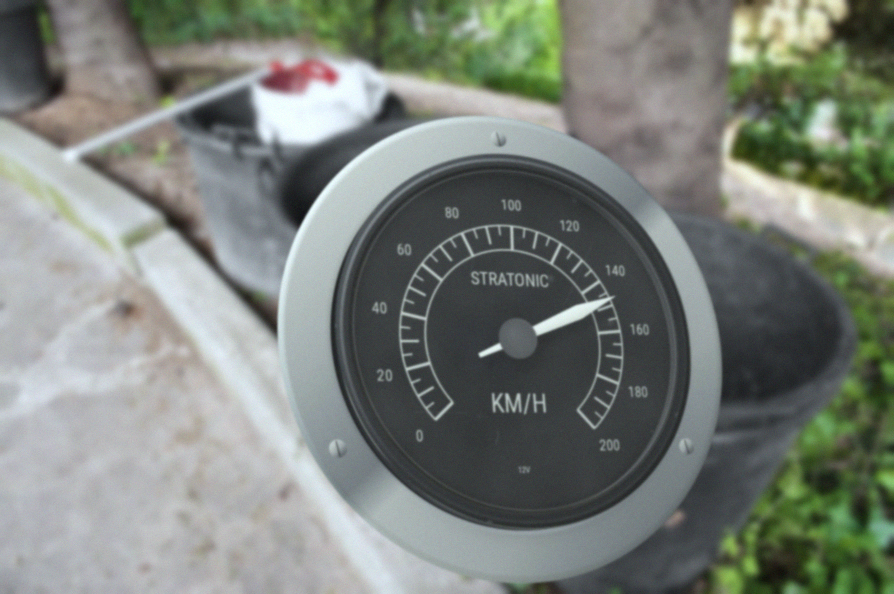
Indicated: 147.5km/h
